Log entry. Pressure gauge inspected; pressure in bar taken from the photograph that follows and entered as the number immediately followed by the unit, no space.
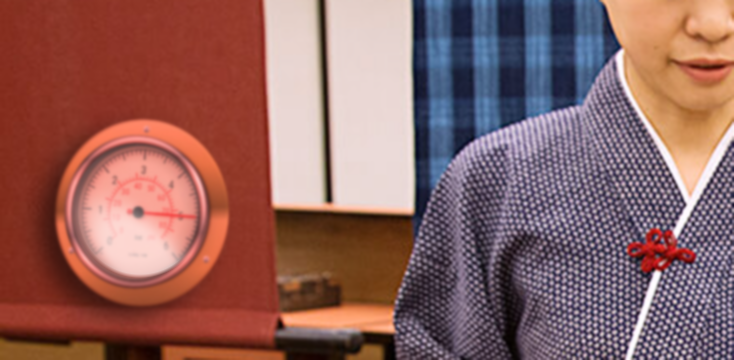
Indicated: 5bar
